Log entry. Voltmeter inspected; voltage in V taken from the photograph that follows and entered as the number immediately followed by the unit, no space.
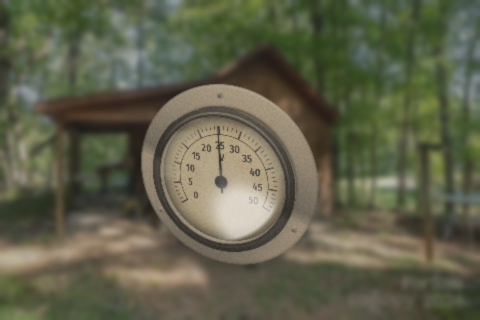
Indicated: 25V
